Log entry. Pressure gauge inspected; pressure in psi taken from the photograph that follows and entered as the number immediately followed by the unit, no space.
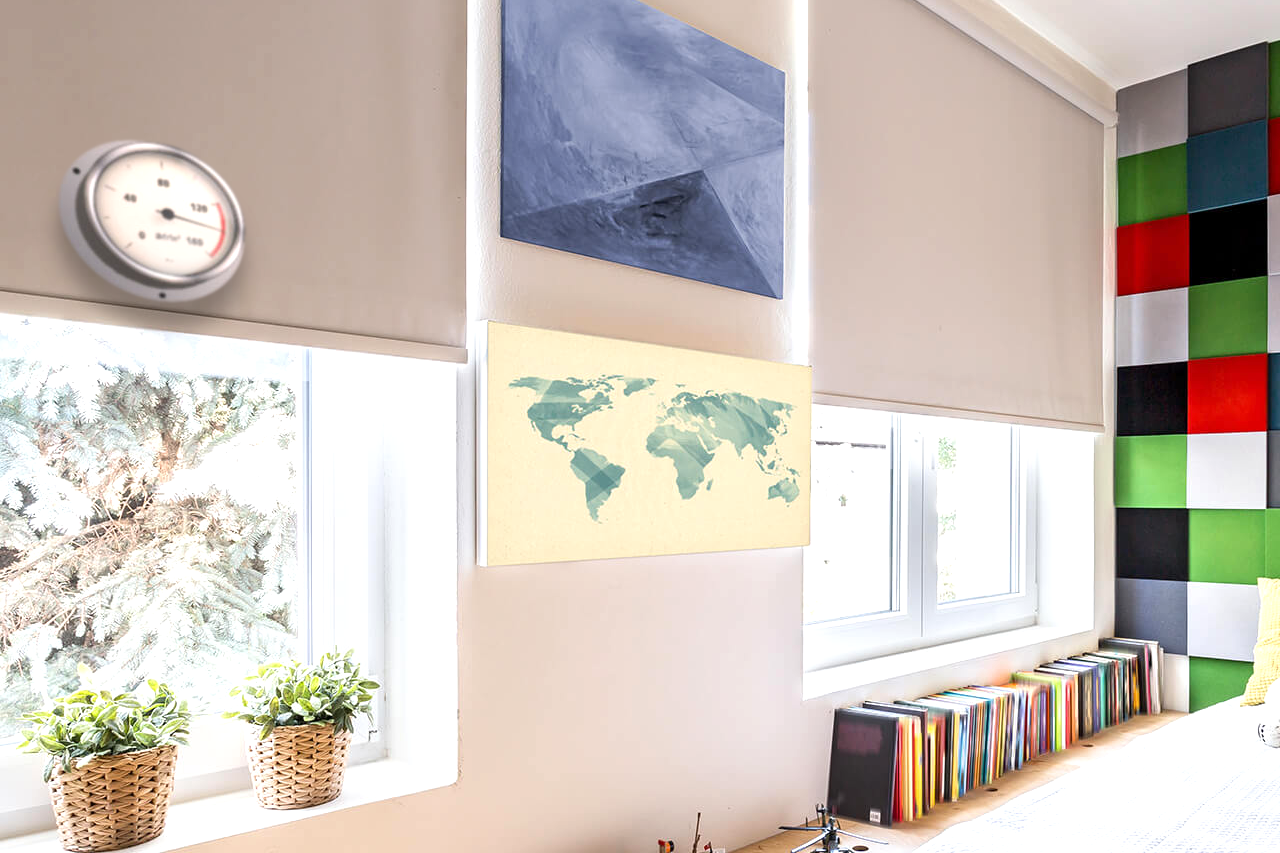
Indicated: 140psi
